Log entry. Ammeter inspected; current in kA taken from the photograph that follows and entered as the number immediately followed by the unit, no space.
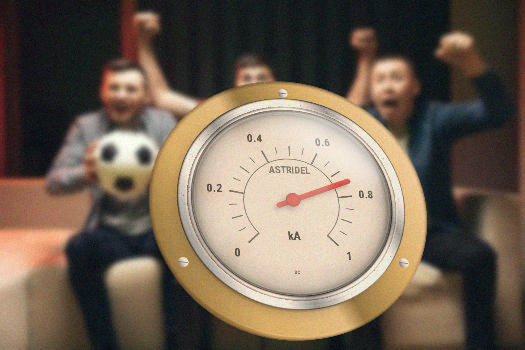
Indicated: 0.75kA
